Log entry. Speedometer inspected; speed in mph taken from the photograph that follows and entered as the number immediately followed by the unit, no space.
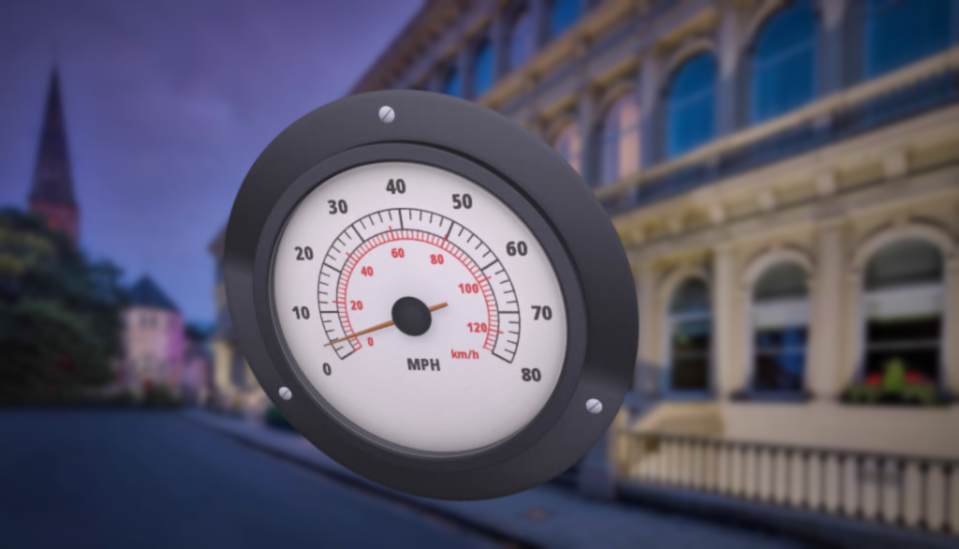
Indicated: 4mph
